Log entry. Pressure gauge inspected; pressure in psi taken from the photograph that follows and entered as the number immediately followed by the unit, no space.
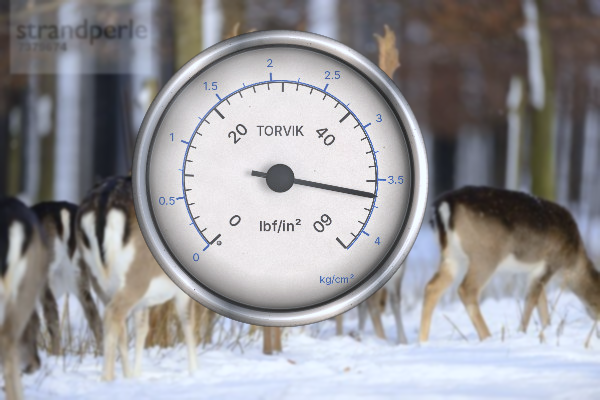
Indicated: 52psi
